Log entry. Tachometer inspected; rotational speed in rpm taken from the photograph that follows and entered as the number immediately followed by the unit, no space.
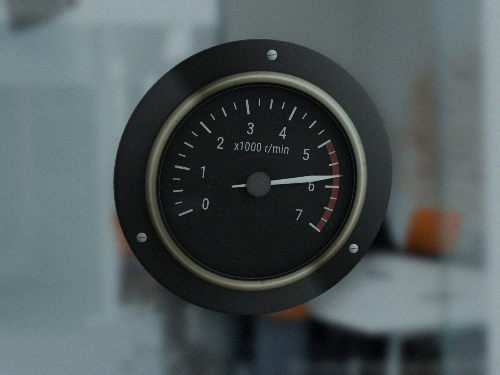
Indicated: 5750rpm
